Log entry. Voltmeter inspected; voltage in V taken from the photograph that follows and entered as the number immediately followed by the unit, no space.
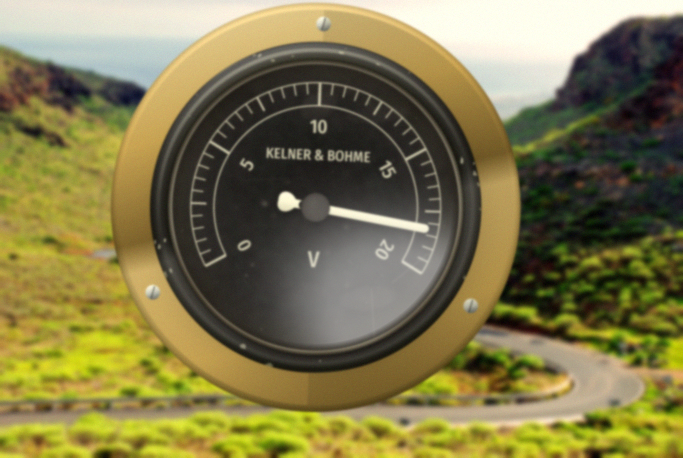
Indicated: 18.25V
